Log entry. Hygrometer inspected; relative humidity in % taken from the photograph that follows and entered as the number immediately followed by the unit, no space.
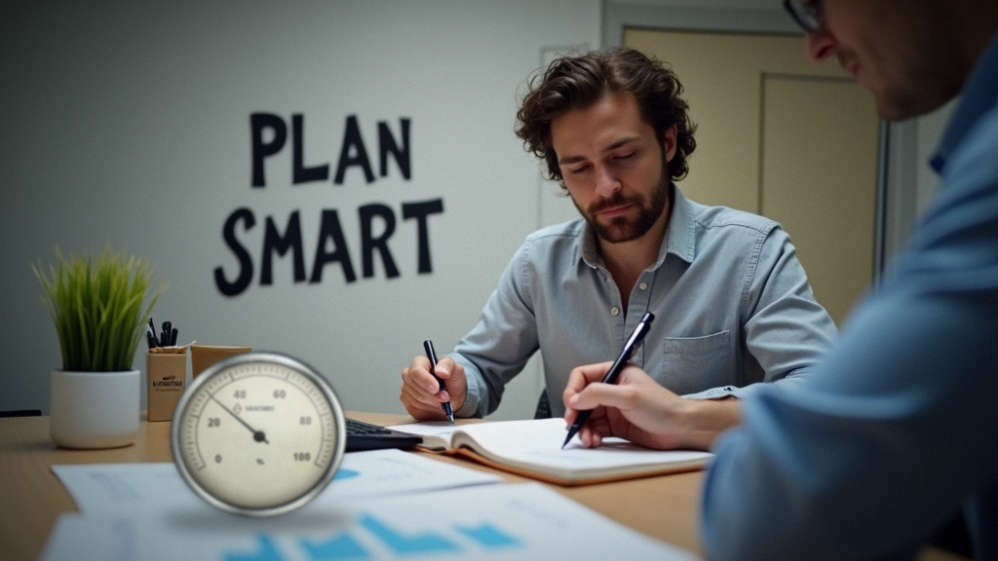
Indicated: 30%
